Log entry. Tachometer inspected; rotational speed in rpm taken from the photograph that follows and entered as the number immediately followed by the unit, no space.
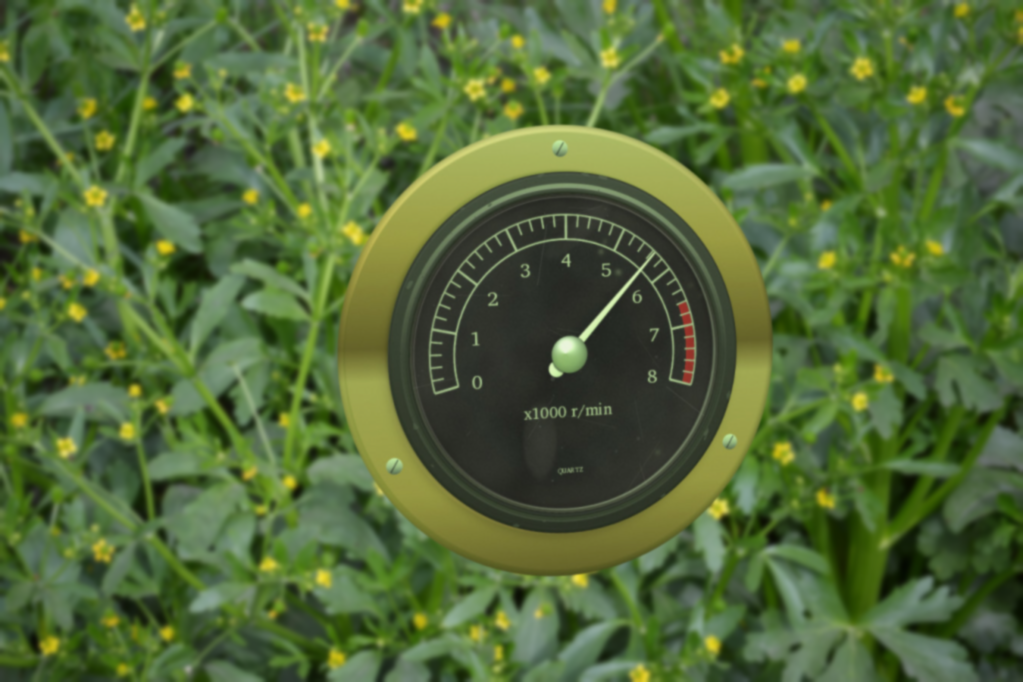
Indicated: 5600rpm
